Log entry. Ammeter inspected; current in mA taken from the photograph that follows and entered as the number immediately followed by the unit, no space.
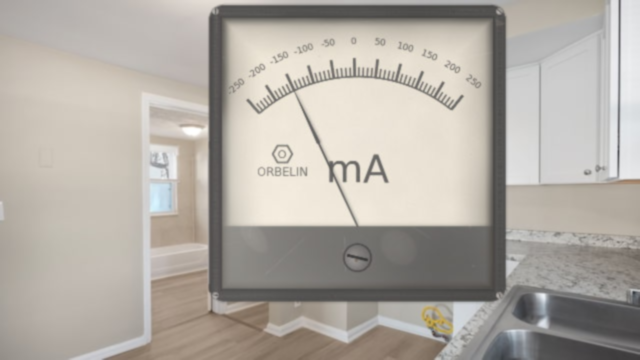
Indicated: -150mA
